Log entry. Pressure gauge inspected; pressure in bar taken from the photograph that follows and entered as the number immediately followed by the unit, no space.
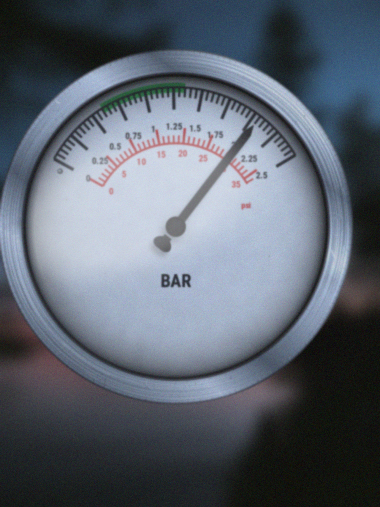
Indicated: 2.05bar
